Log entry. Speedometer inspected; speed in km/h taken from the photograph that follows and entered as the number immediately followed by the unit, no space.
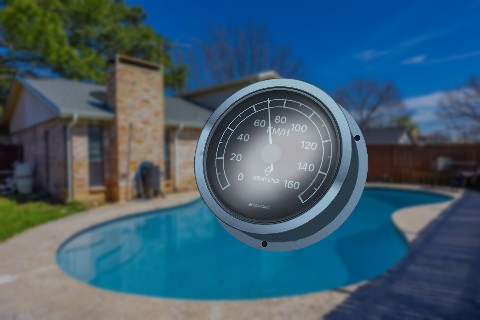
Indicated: 70km/h
